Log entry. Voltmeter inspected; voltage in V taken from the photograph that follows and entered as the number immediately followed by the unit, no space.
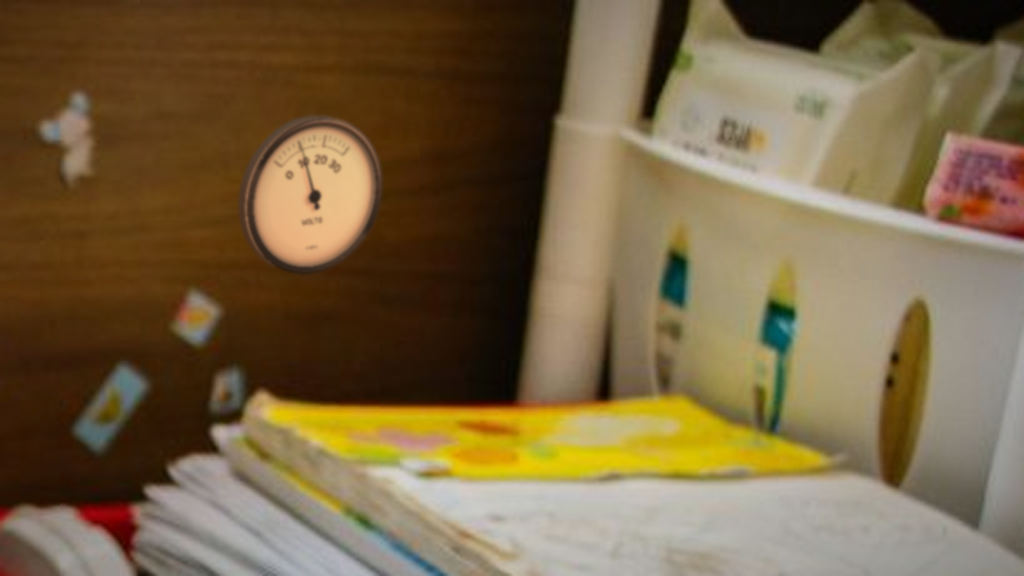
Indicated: 10V
